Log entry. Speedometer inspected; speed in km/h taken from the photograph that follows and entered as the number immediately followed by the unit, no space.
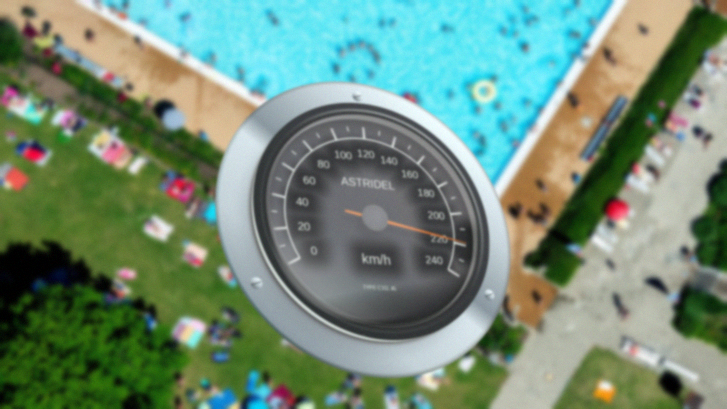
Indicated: 220km/h
